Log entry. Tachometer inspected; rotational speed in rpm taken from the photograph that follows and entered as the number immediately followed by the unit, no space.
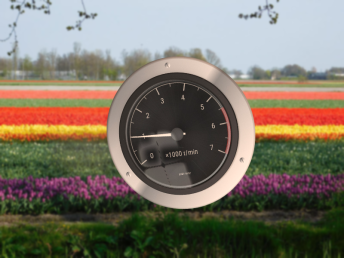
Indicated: 1000rpm
